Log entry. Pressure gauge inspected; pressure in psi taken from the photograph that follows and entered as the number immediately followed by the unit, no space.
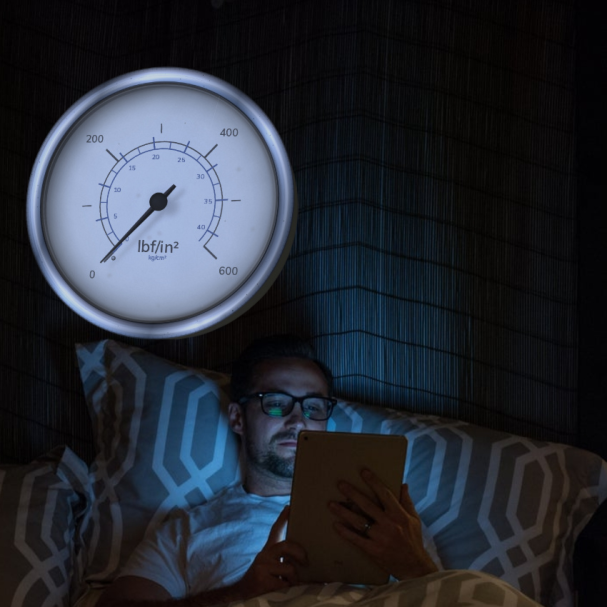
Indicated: 0psi
